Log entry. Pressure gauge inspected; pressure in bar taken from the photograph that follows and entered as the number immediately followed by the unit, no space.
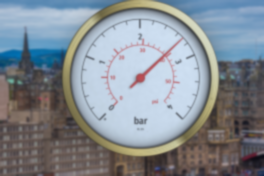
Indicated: 2.7bar
